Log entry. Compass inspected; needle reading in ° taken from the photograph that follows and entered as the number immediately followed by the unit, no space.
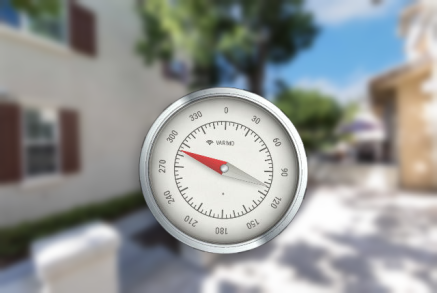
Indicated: 290°
